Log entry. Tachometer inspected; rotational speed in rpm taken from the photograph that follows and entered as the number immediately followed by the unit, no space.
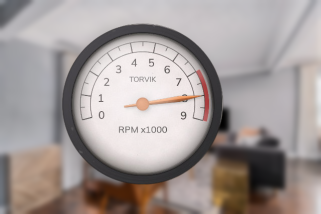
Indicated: 8000rpm
